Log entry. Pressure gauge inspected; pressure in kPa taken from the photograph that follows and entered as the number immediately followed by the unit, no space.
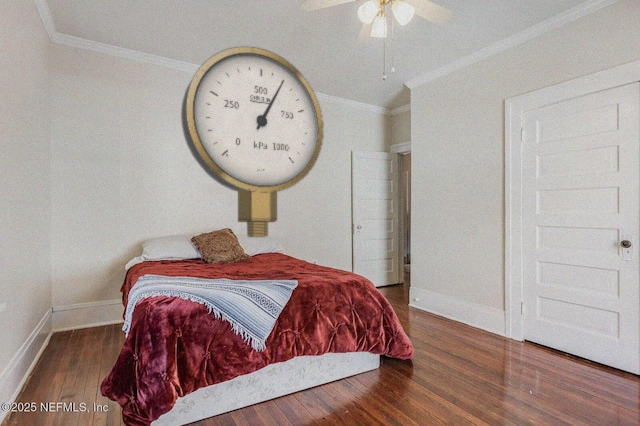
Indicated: 600kPa
